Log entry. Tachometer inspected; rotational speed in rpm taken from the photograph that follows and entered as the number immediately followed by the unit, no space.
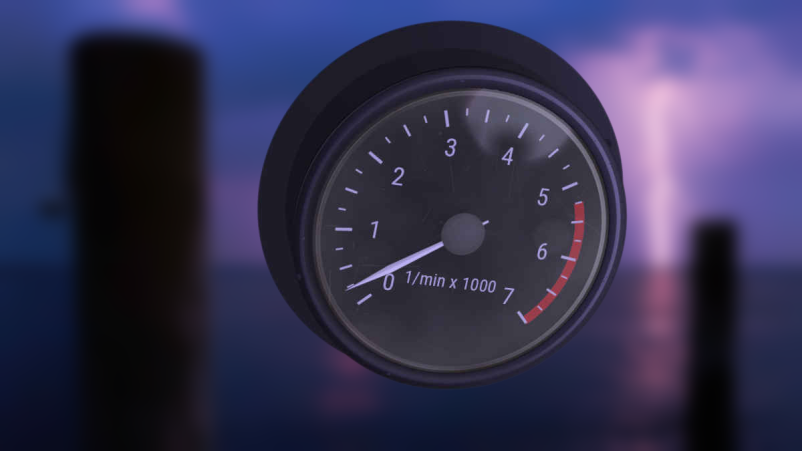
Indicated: 250rpm
